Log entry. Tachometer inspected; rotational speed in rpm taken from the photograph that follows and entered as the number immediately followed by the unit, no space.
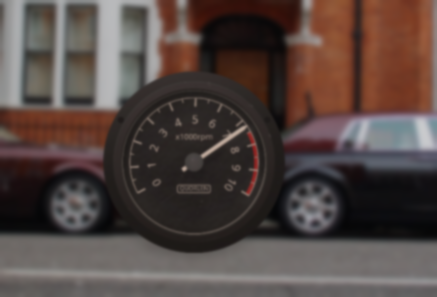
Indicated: 7250rpm
